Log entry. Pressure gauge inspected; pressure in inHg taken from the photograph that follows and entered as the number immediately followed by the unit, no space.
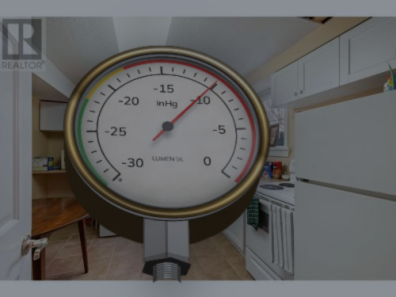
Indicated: -10inHg
